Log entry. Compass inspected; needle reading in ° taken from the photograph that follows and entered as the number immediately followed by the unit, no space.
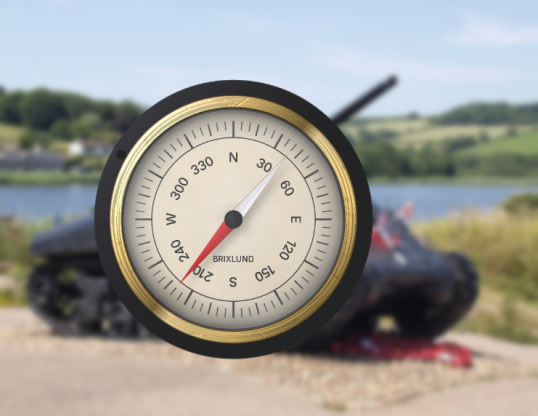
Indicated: 220°
